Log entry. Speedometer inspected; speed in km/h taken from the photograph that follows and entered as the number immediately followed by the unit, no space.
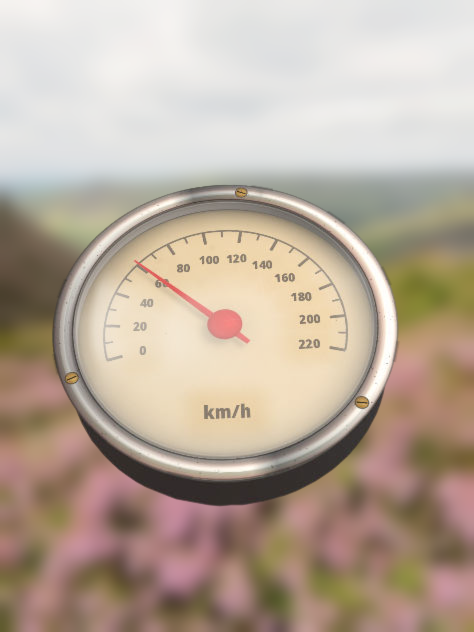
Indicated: 60km/h
